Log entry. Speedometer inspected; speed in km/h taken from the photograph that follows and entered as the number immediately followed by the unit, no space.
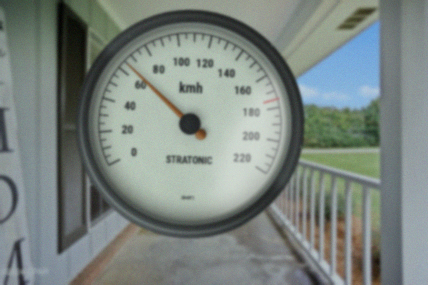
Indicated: 65km/h
